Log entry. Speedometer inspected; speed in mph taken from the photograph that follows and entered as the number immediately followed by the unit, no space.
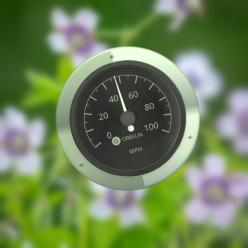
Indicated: 47.5mph
